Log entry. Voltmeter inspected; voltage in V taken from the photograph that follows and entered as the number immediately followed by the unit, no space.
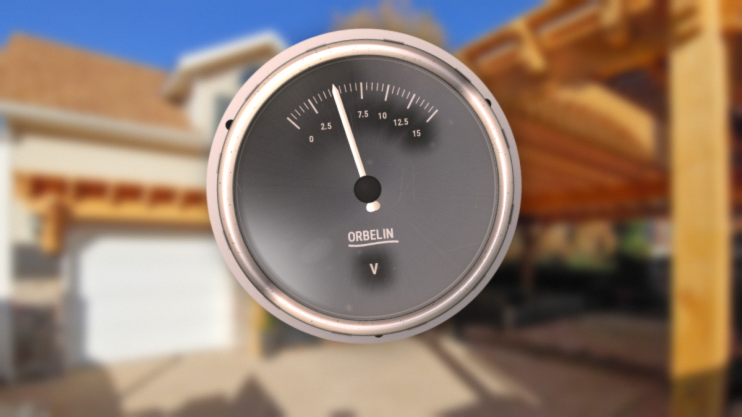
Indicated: 5V
